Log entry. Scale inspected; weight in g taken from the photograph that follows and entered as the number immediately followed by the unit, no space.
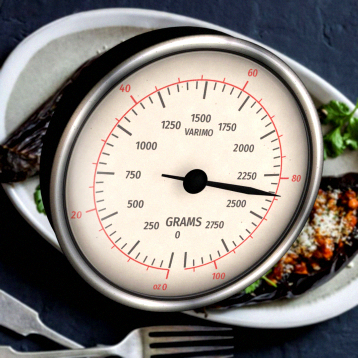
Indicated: 2350g
